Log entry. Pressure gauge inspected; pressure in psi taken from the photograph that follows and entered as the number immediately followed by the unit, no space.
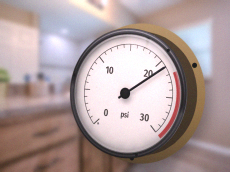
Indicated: 21psi
